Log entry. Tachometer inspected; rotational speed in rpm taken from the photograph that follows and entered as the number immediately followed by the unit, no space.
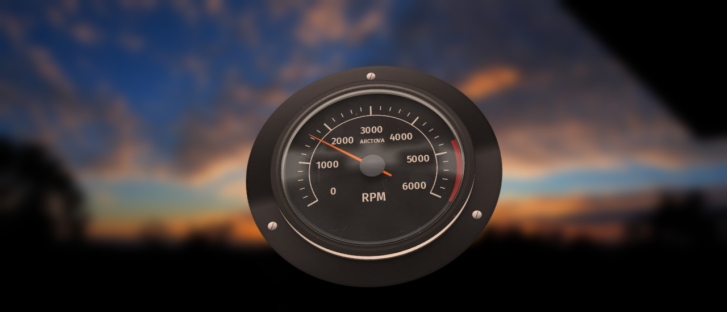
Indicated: 1600rpm
